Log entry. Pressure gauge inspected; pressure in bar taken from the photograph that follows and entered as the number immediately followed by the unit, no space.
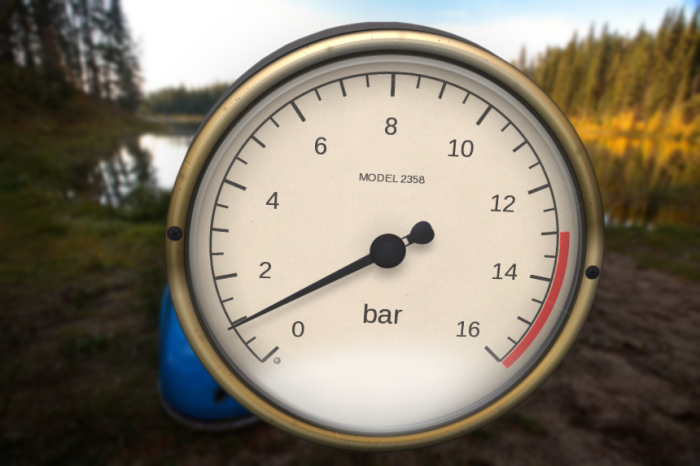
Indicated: 1bar
